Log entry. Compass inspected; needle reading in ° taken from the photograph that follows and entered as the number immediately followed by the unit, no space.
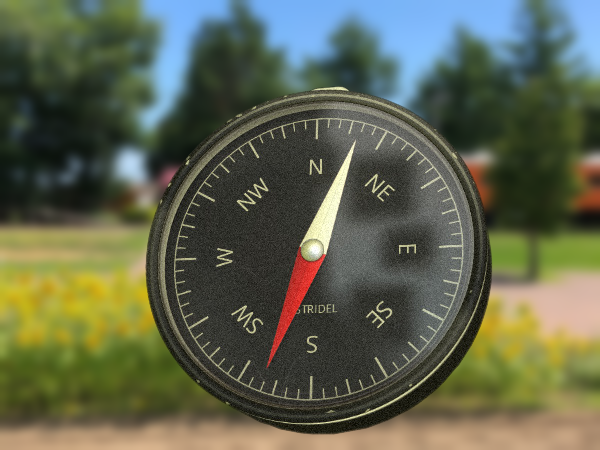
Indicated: 200°
